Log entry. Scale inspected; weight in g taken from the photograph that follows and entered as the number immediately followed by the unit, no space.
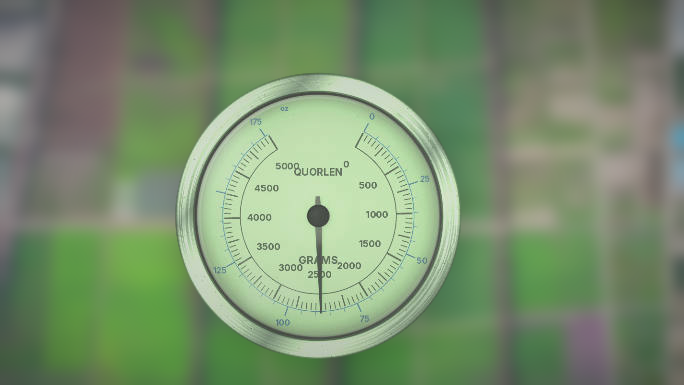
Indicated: 2500g
